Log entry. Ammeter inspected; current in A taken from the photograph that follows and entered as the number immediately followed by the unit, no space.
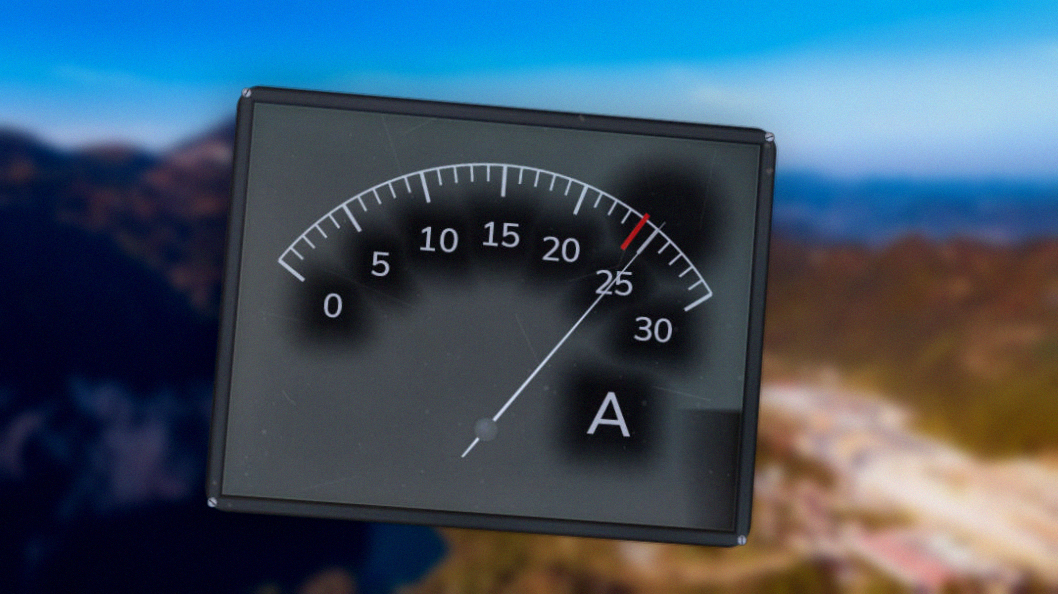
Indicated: 25A
